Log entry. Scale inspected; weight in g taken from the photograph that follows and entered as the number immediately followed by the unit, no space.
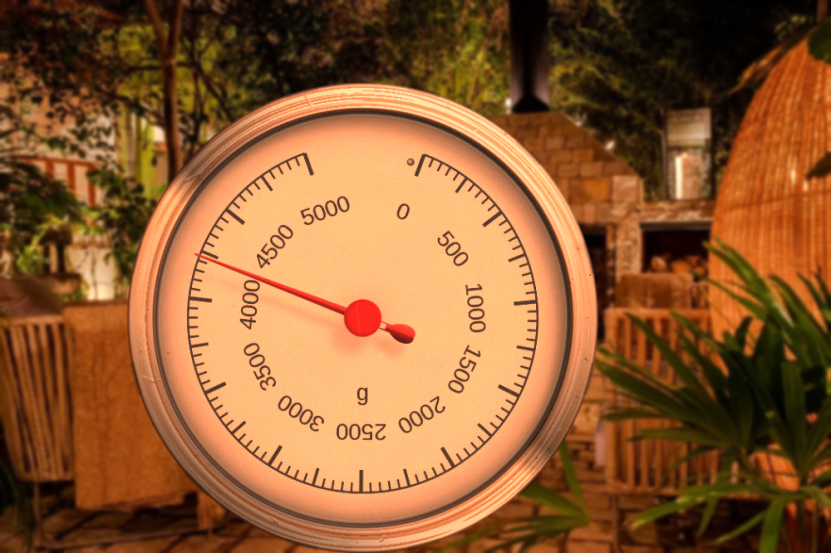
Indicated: 4225g
